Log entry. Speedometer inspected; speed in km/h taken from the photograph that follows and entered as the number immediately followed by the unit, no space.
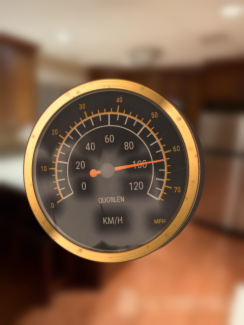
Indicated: 100km/h
